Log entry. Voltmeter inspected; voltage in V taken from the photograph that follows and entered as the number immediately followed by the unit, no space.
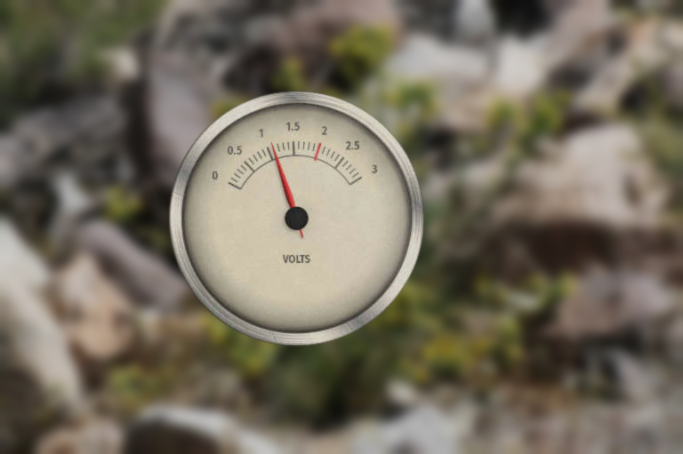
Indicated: 1.1V
